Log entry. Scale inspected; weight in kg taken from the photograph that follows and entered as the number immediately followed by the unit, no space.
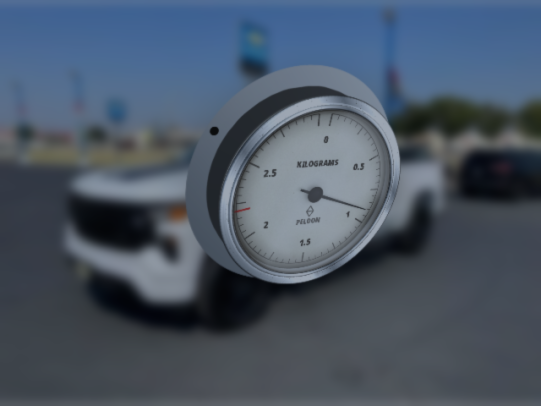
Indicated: 0.9kg
